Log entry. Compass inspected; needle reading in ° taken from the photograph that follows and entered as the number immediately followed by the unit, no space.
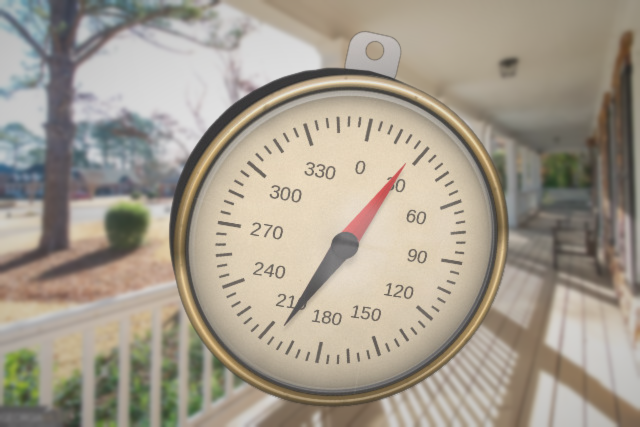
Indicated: 25°
